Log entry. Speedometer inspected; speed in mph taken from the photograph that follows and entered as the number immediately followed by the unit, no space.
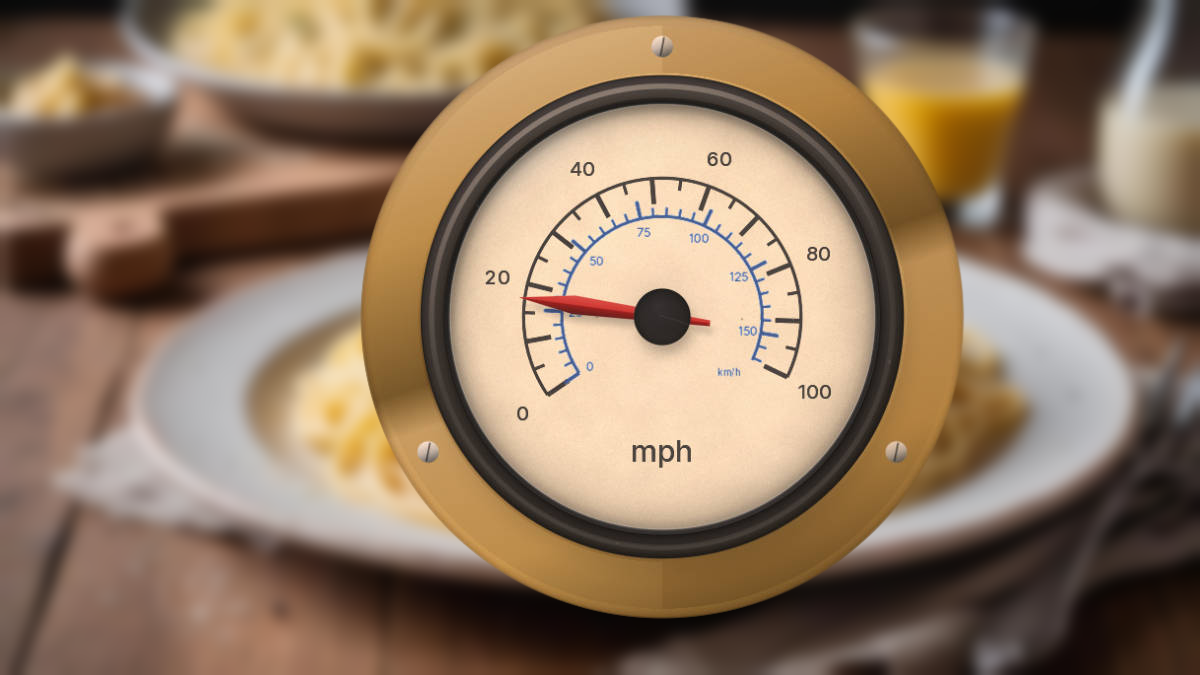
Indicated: 17.5mph
